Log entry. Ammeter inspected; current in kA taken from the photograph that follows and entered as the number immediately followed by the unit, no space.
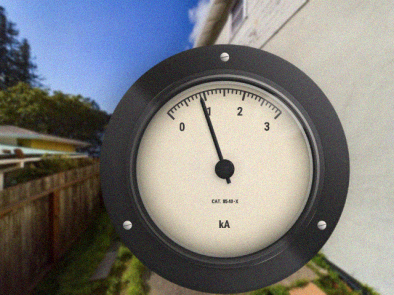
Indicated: 0.9kA
